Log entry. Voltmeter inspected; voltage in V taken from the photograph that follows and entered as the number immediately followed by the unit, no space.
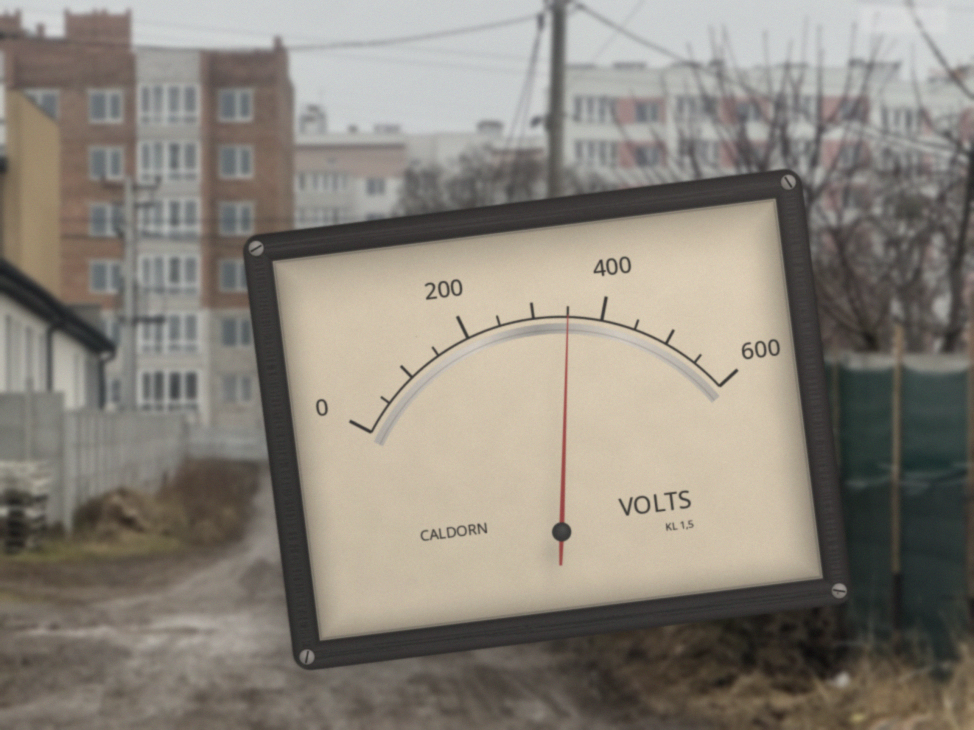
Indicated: 350V
